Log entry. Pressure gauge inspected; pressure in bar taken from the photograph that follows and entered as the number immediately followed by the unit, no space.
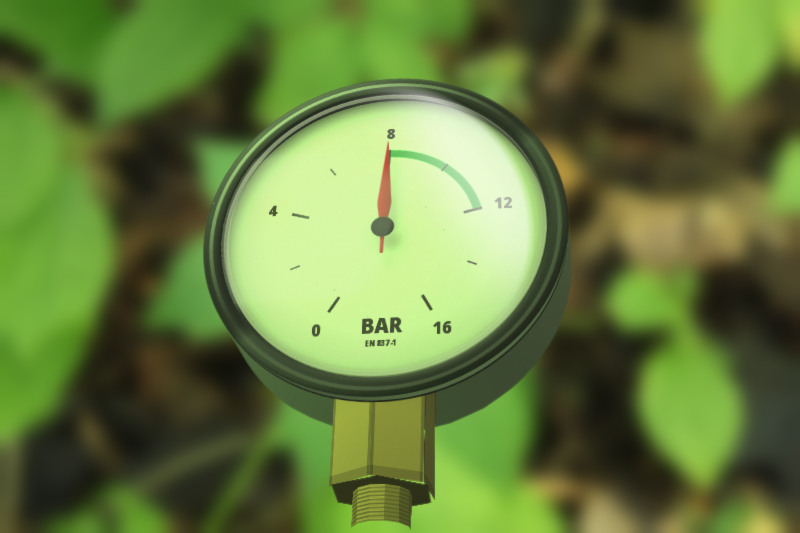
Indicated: 8bar
